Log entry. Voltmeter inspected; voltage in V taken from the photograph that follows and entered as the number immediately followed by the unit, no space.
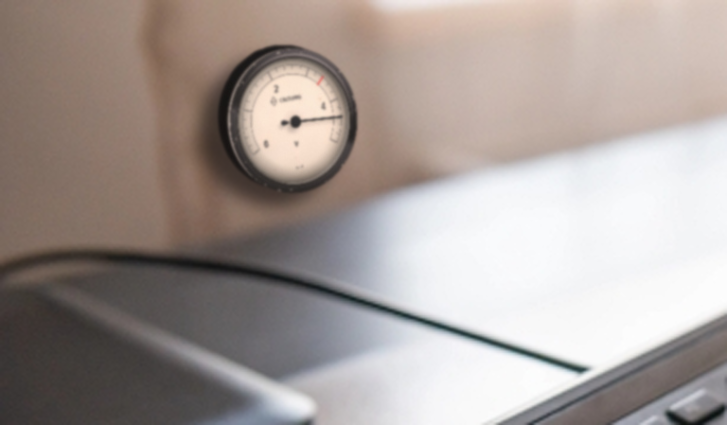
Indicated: 4.4V
